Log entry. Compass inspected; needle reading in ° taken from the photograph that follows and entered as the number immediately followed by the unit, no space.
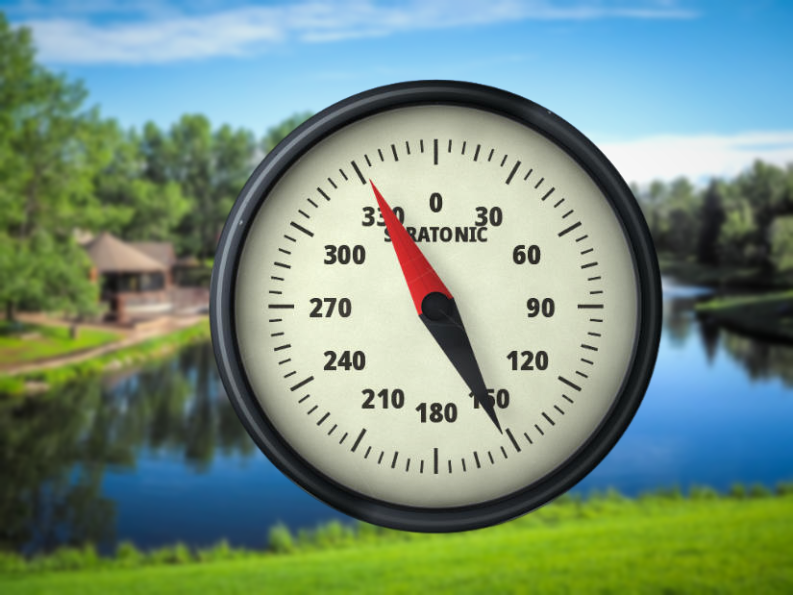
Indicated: 332.5°
